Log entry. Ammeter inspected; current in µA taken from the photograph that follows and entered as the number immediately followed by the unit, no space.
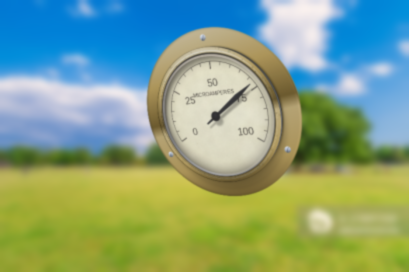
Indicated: 72.5µA
